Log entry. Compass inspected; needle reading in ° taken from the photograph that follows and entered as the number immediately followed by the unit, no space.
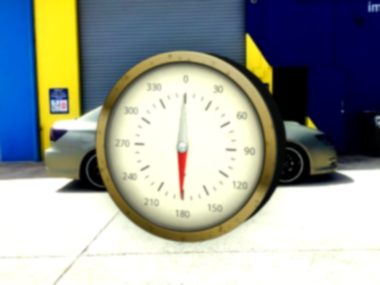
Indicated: 180°
